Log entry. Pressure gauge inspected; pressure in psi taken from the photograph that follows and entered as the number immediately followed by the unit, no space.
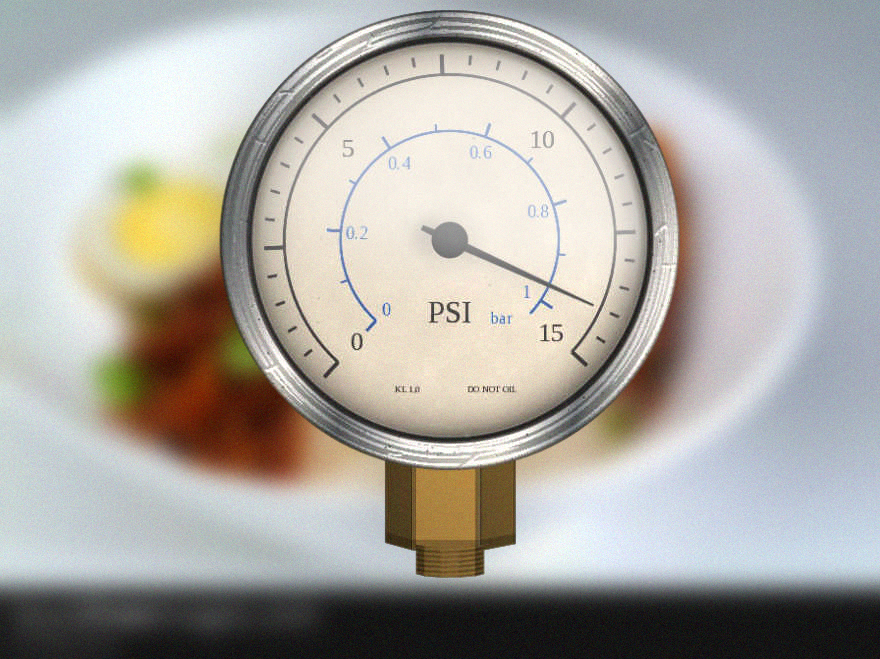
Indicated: 14psi
